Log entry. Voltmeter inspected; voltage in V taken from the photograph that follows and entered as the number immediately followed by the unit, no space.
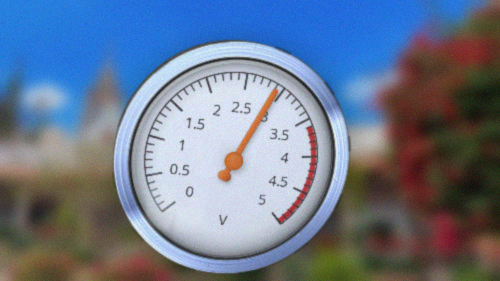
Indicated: 2.9V
